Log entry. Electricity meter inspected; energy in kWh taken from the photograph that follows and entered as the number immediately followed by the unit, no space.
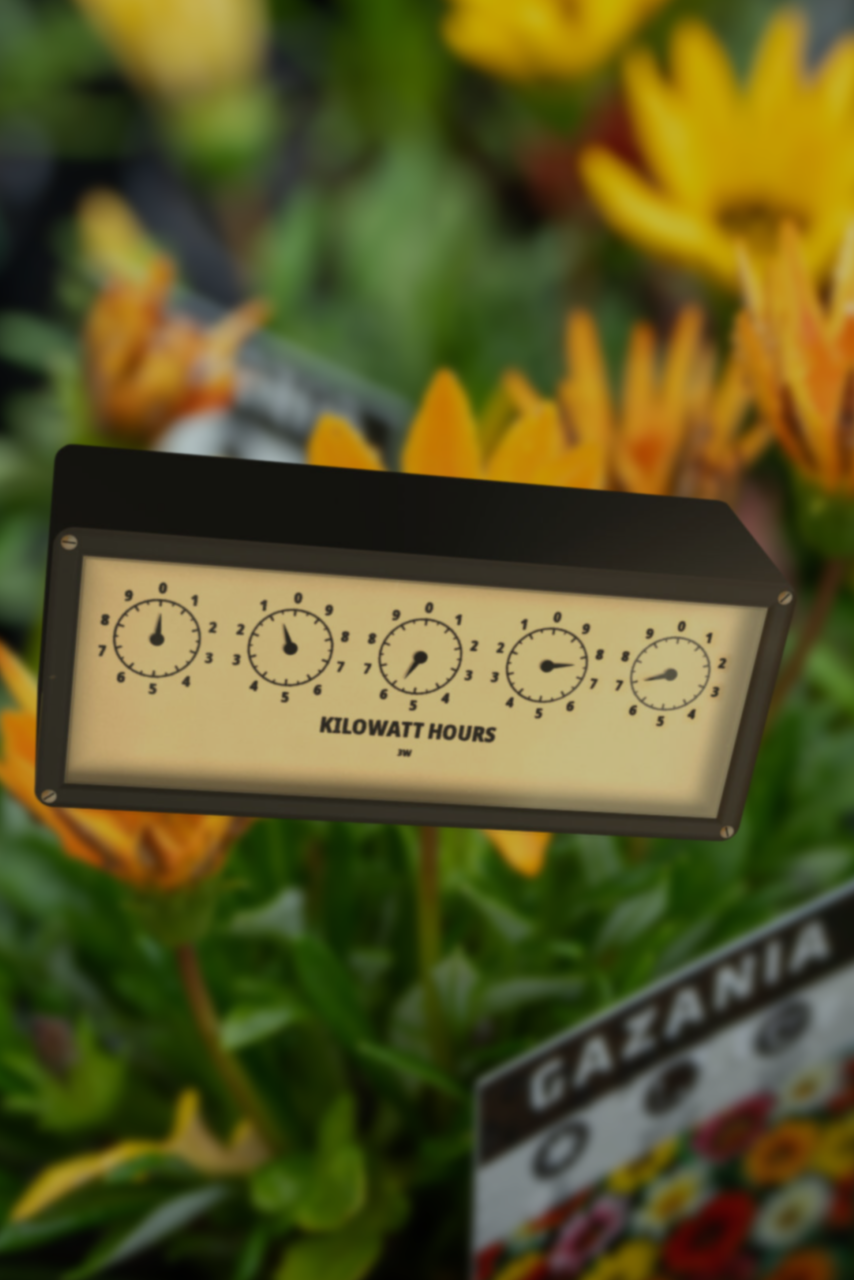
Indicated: 577kWh
